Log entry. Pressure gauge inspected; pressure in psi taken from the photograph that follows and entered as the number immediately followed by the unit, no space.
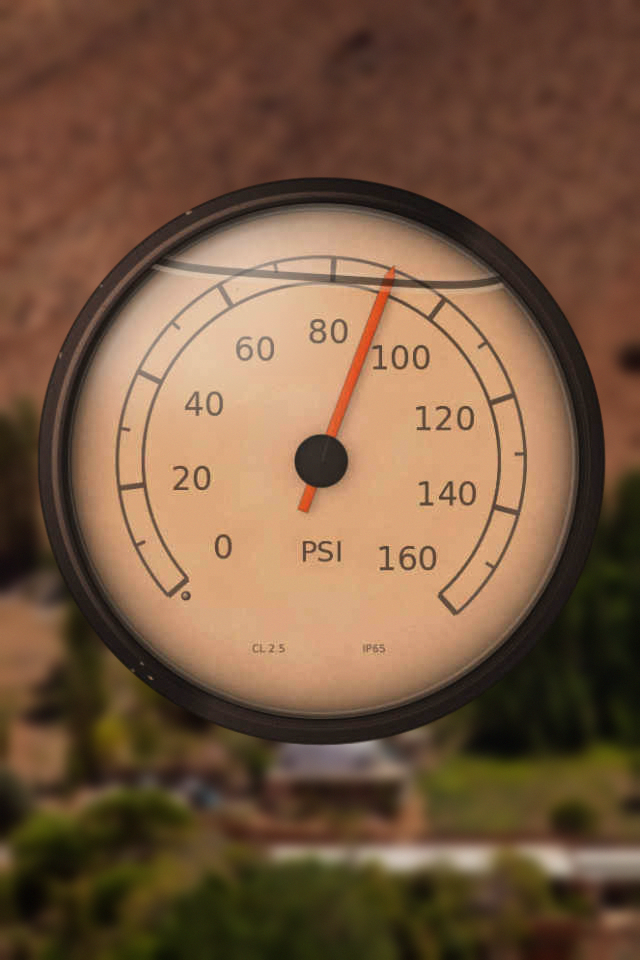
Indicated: 90psi
